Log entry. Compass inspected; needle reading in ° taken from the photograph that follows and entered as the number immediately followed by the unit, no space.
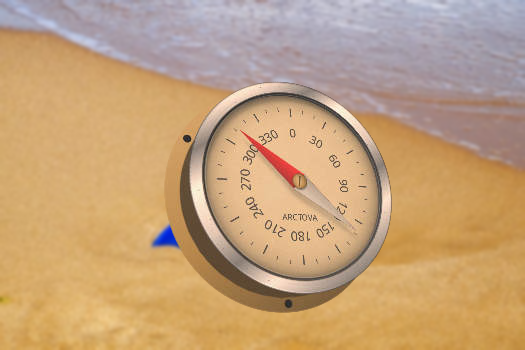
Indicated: 310°
